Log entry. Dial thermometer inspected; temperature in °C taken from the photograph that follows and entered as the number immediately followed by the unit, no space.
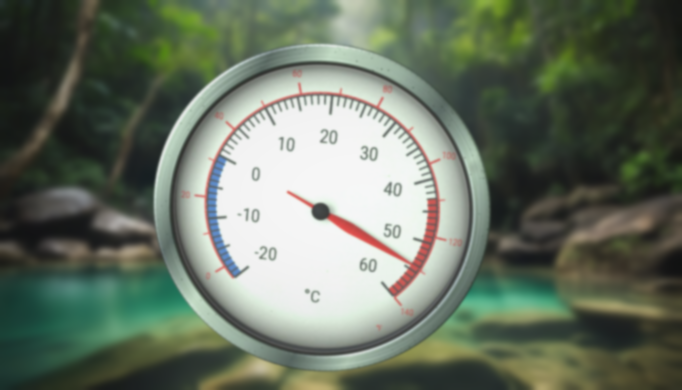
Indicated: 54°C
